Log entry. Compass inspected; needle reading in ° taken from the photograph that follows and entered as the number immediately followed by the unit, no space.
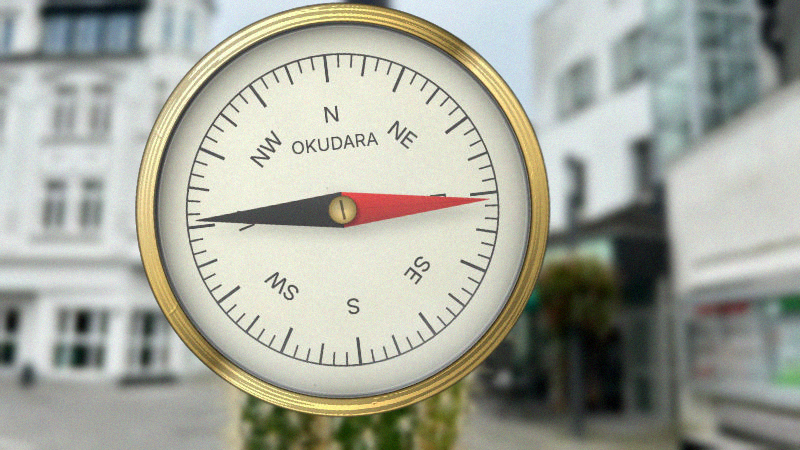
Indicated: 92.5°
